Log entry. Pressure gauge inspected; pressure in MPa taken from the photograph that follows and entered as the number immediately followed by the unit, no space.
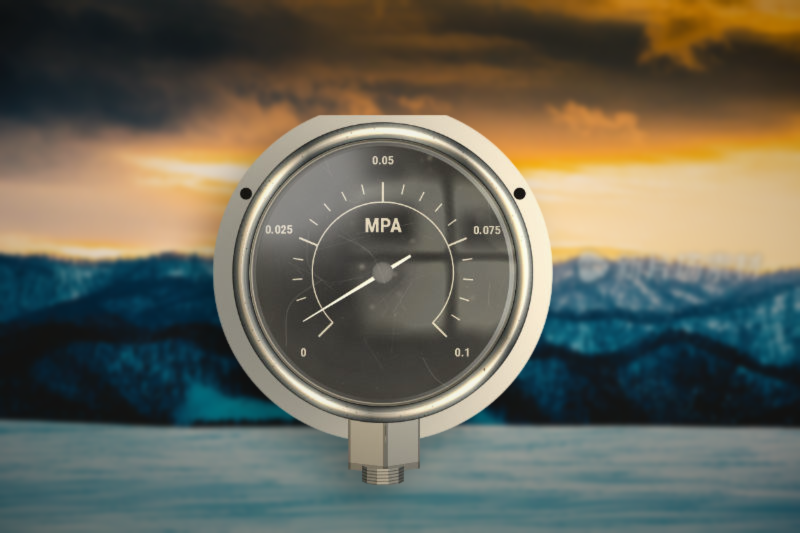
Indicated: 0.005MPa
